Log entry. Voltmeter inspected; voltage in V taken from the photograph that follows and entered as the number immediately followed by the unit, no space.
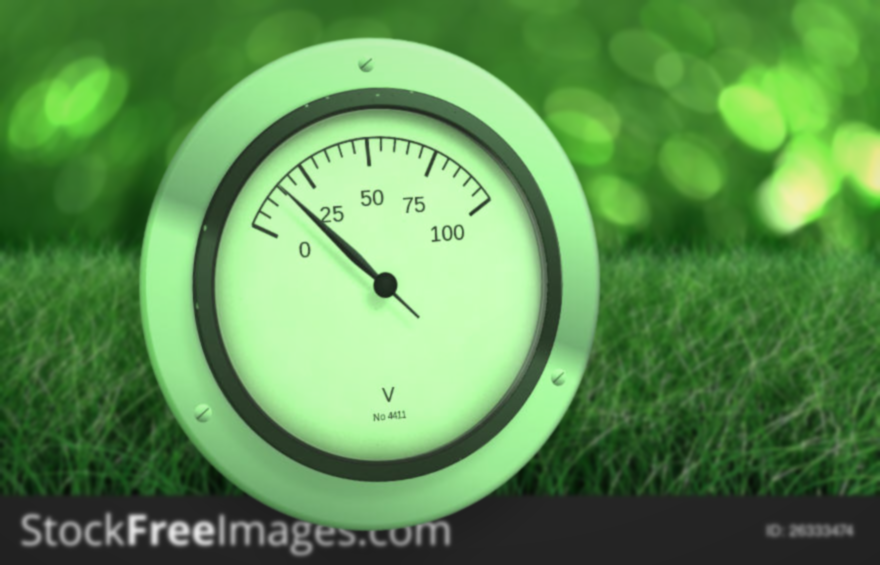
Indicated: 15V
